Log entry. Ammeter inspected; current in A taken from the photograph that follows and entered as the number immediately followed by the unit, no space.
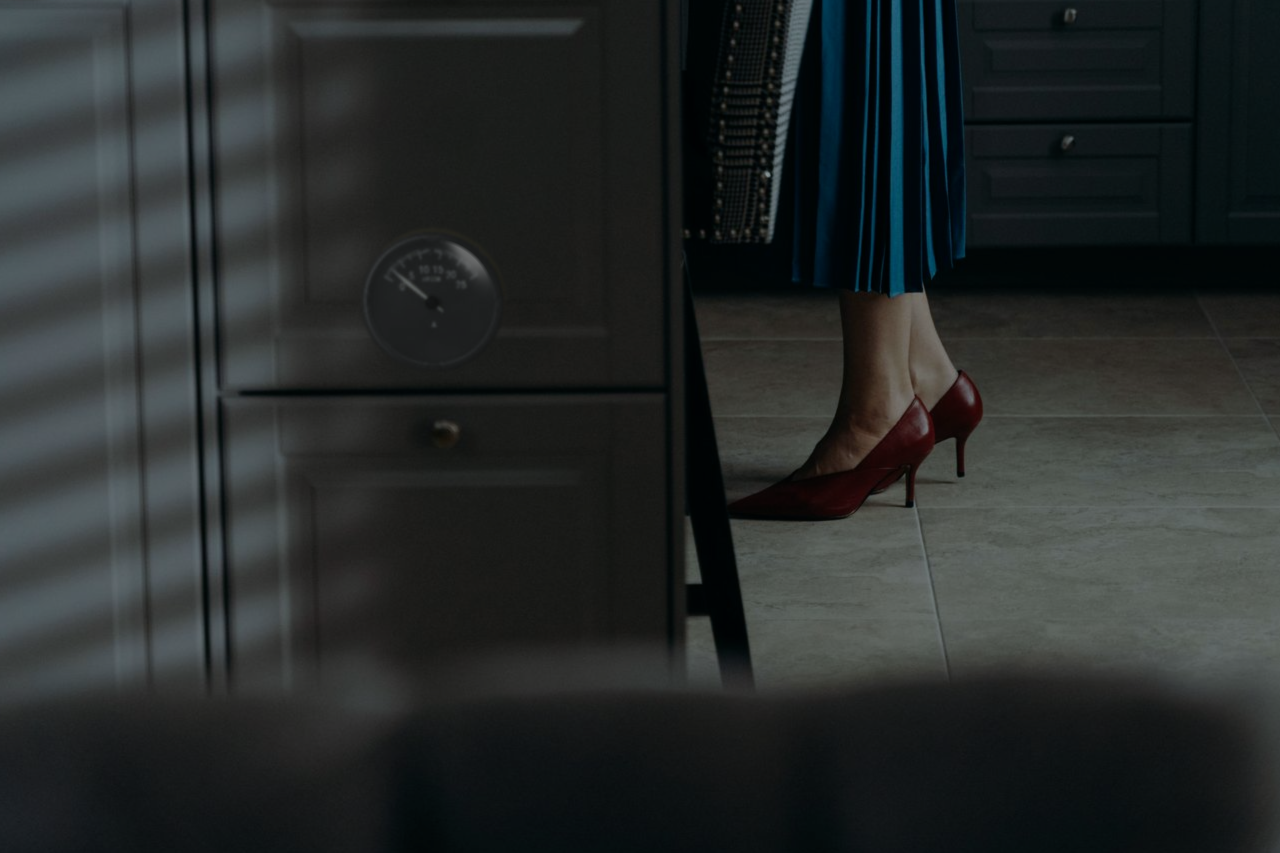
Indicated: 2.5A
